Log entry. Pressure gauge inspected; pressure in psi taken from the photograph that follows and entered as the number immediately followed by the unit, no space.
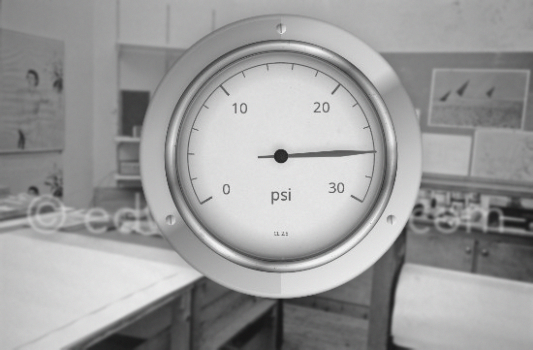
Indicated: 26psi
